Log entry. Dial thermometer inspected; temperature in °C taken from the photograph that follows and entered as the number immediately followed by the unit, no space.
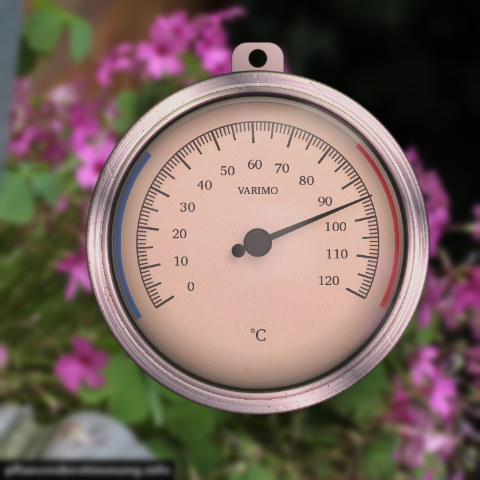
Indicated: 95°C
